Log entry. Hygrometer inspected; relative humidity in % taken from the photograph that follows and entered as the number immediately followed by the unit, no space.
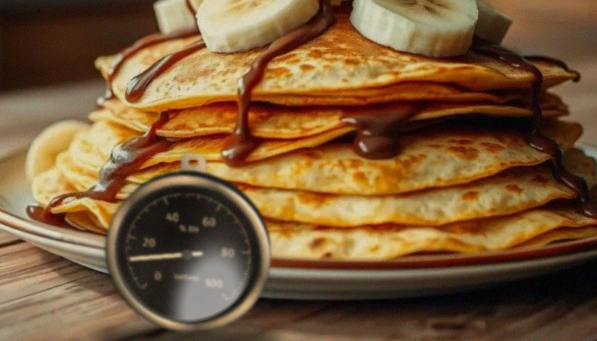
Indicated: 12%
